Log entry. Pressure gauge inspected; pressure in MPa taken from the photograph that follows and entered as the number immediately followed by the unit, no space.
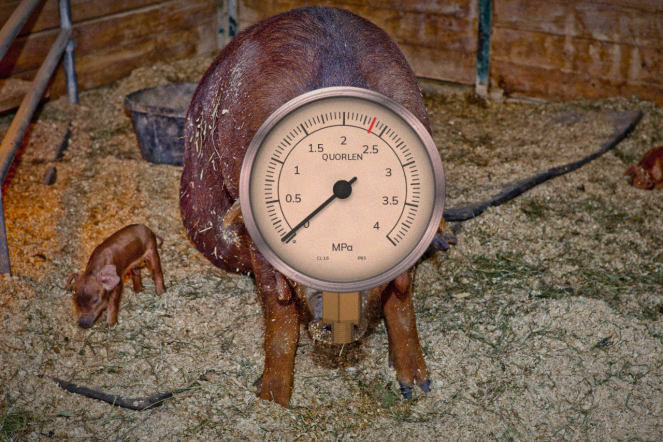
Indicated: 0.05MPa
